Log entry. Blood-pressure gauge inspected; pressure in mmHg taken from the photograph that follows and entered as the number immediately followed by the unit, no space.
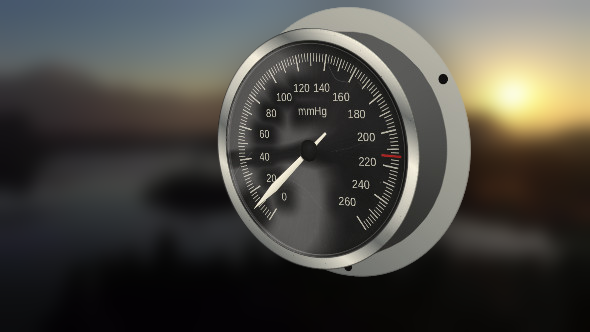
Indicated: 10mmHg
